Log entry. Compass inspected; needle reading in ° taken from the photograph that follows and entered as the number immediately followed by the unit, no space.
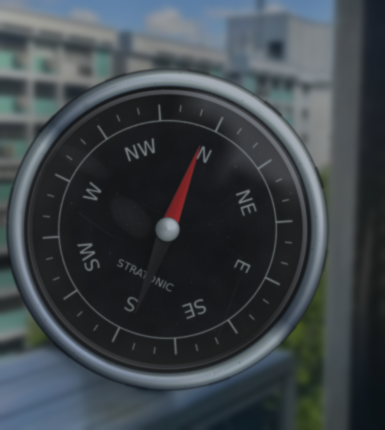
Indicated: 355°
